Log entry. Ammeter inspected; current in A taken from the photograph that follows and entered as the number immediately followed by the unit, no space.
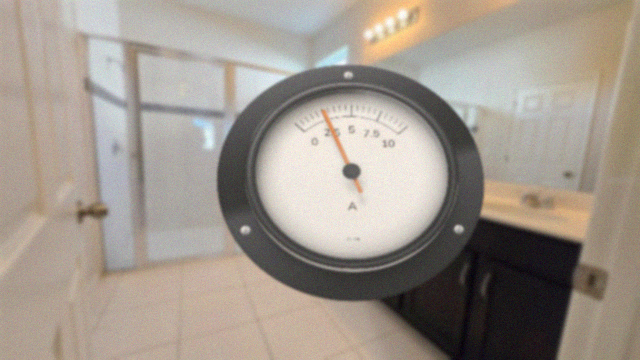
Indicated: 2.5A
